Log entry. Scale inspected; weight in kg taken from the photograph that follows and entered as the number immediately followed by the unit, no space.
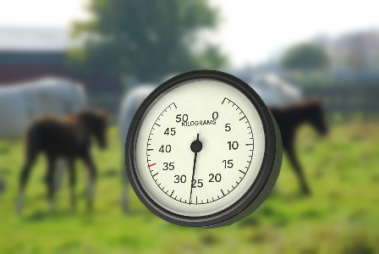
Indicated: 26kg
